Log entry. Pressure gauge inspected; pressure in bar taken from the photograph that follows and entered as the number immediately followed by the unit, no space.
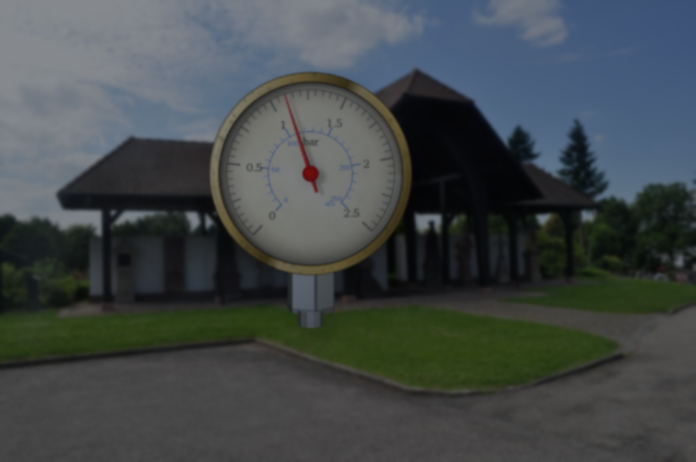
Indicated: 1.1bar
